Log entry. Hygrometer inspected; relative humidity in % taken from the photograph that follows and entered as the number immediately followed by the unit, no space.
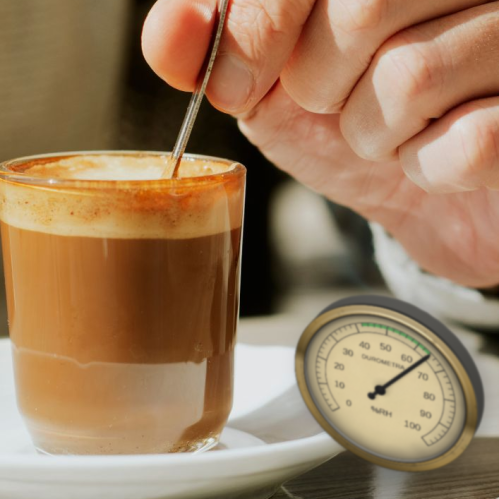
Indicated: 64%
